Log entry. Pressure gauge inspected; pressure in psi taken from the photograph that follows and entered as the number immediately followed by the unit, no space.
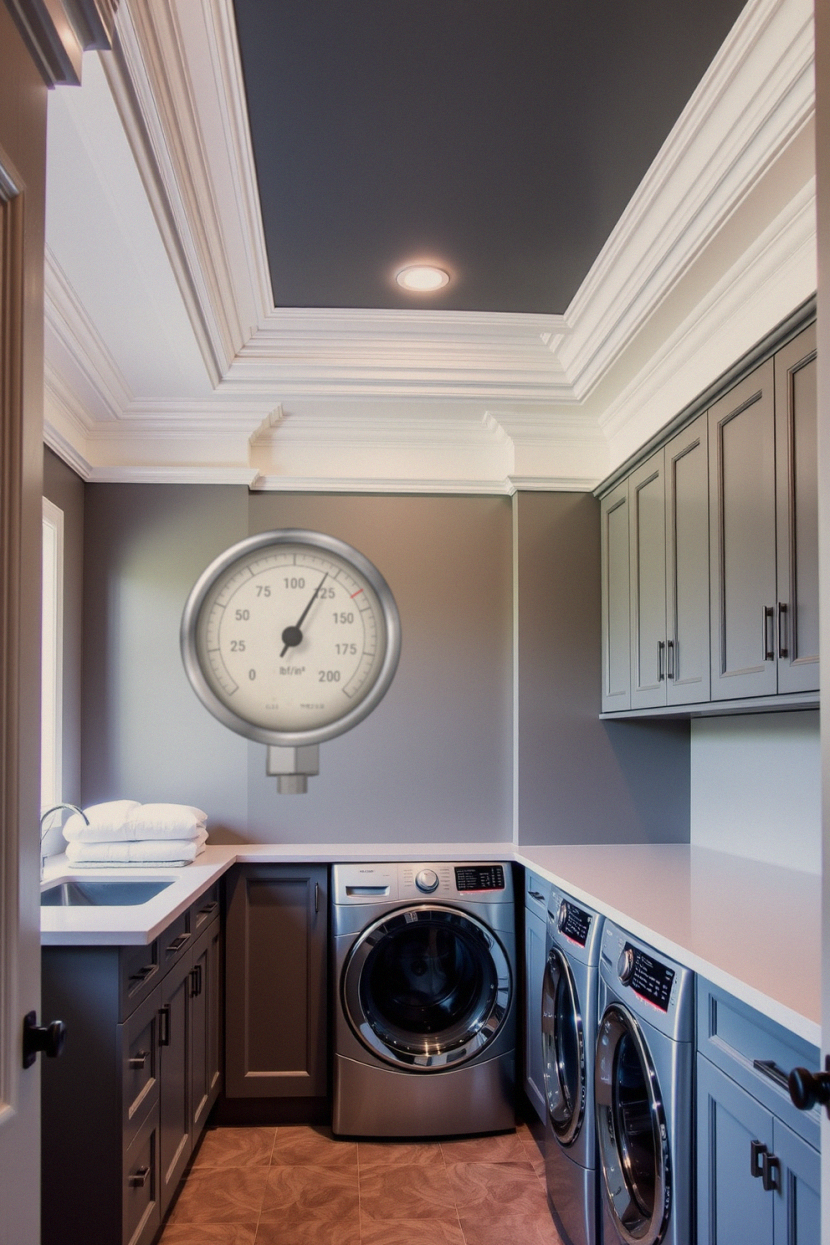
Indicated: 120psi
